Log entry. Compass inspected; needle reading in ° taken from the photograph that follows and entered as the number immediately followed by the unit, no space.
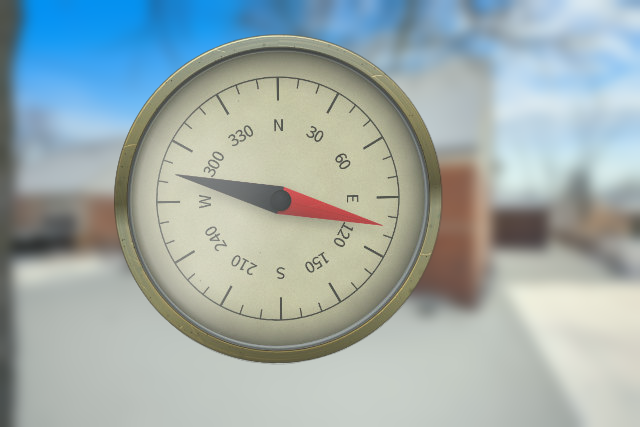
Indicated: 105°
